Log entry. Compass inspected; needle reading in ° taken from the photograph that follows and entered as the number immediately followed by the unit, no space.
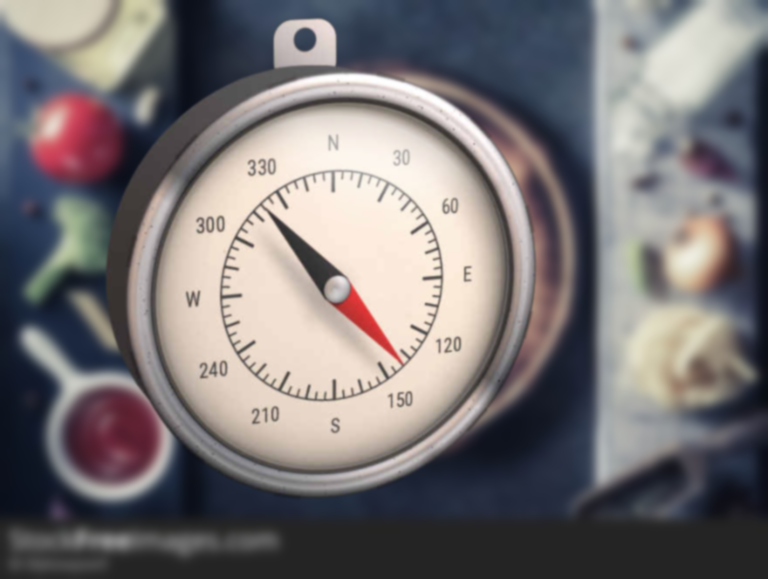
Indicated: 140°
